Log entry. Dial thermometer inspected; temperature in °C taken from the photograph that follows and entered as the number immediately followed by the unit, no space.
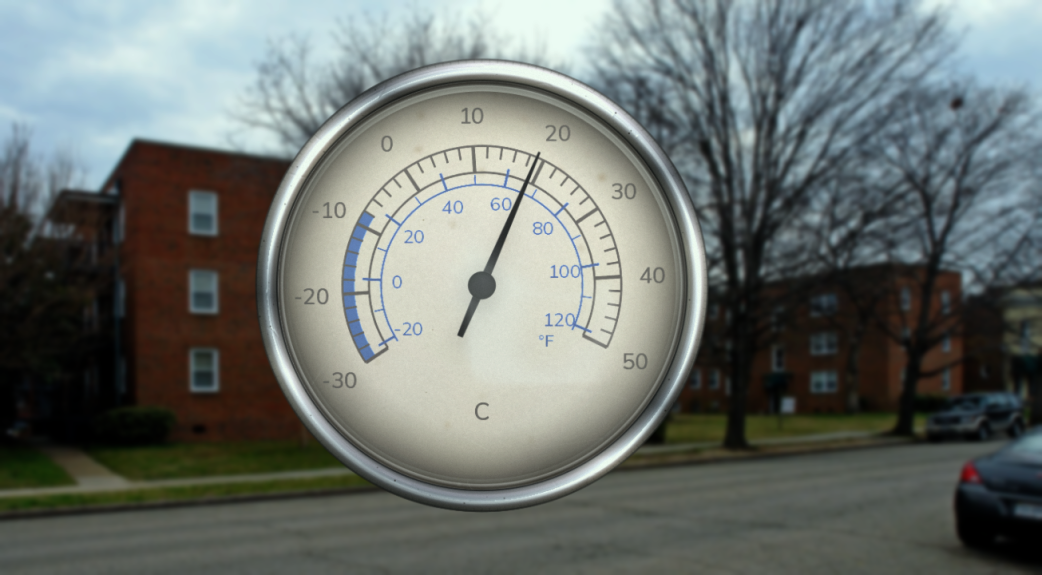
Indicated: 19°C
